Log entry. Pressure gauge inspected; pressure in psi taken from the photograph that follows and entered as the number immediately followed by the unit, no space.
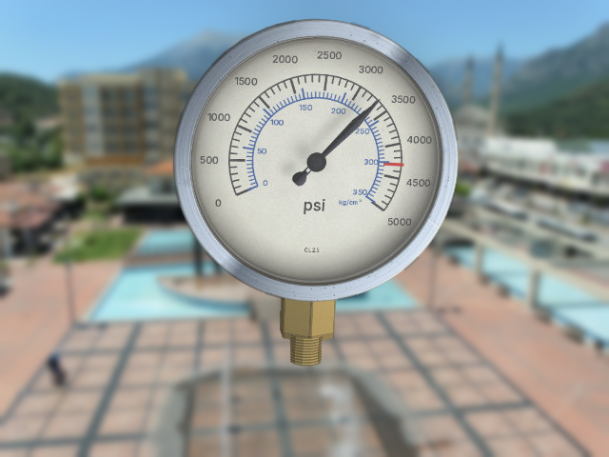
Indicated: 3300psi
